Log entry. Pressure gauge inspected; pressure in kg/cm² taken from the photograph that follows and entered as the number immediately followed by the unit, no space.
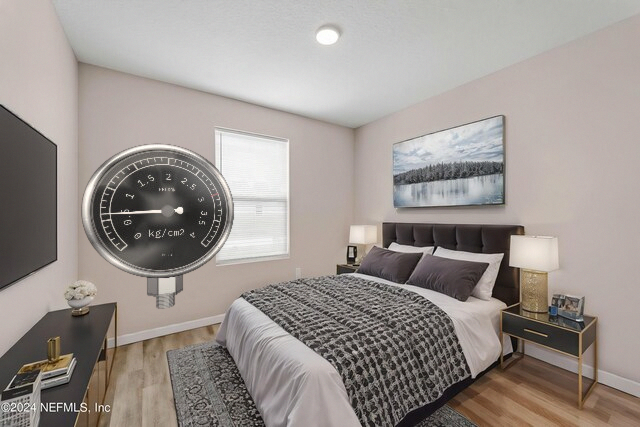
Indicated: 0.6kg/cm²
